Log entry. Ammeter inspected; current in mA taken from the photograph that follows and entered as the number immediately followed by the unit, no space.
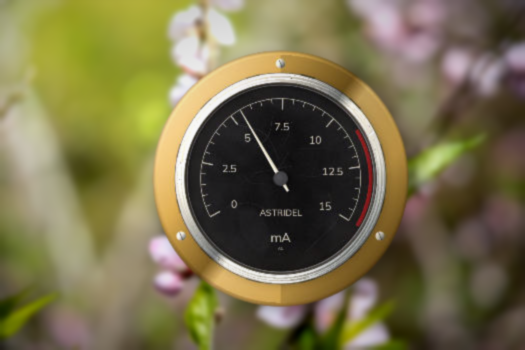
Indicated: 5.5mA
